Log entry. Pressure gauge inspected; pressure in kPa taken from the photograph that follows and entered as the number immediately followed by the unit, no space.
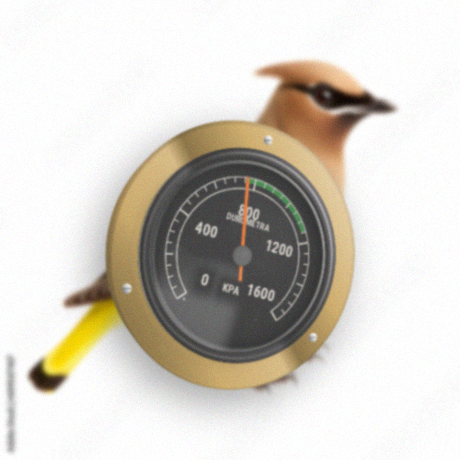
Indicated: 750kPa
